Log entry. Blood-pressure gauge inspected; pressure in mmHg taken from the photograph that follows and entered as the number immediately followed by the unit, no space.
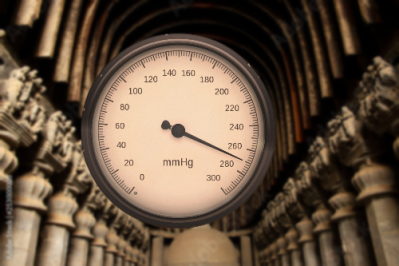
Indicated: 270mmHg
